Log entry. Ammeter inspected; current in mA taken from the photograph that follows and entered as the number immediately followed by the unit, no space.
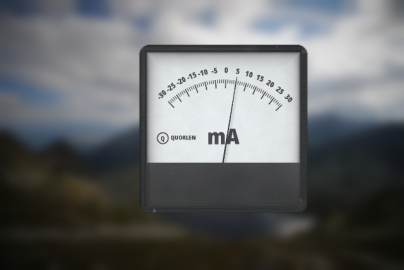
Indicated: 5mA
